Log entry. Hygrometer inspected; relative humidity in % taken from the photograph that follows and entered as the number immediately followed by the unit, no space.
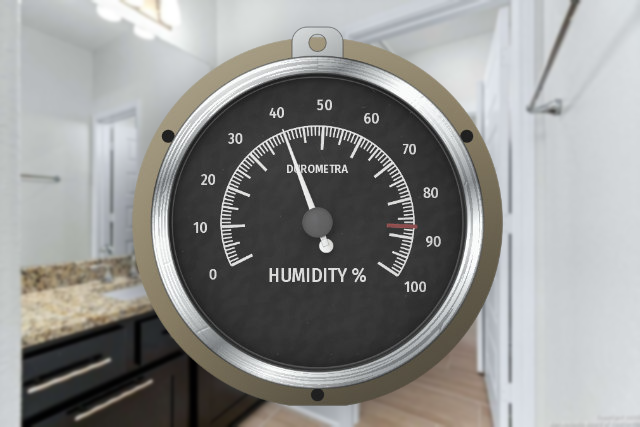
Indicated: 40%
